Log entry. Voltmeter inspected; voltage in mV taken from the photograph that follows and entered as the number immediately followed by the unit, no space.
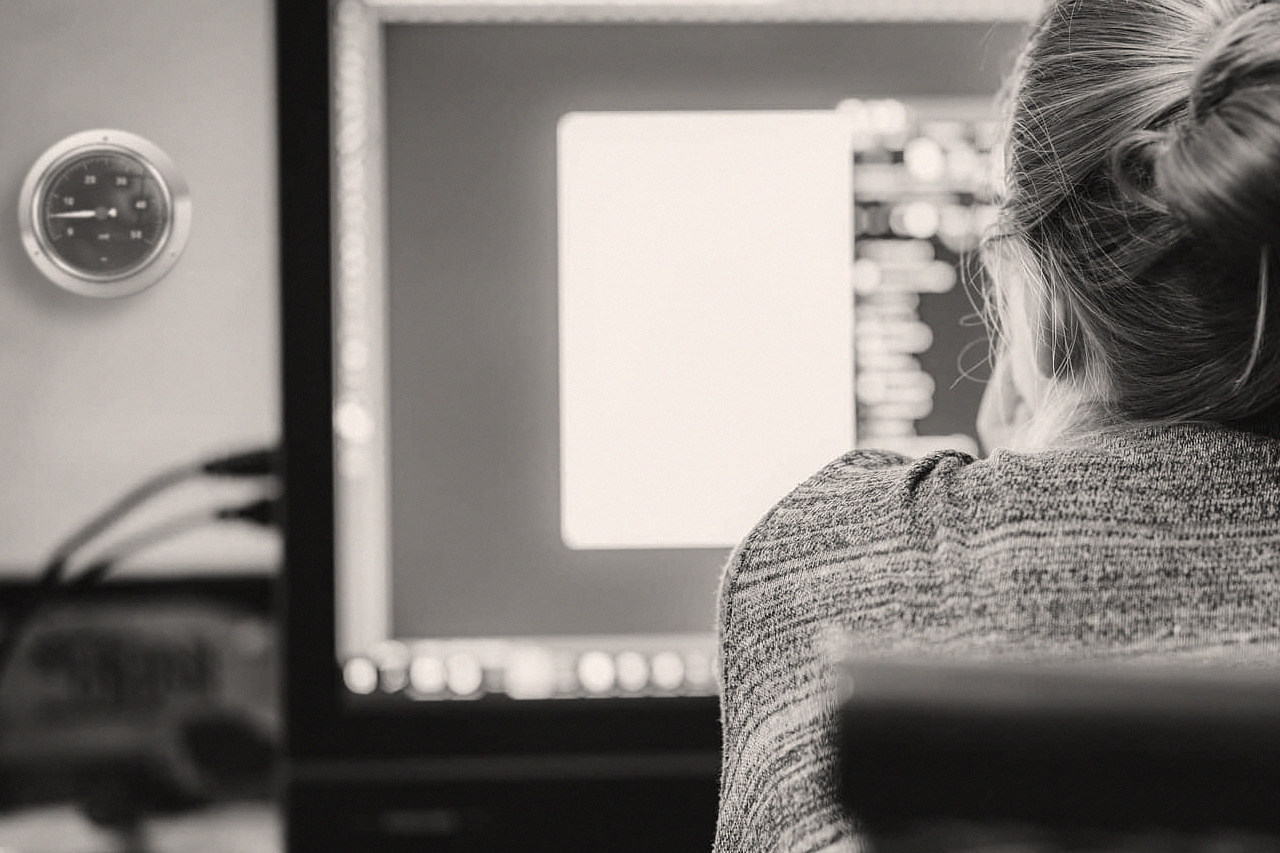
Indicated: 5mV
